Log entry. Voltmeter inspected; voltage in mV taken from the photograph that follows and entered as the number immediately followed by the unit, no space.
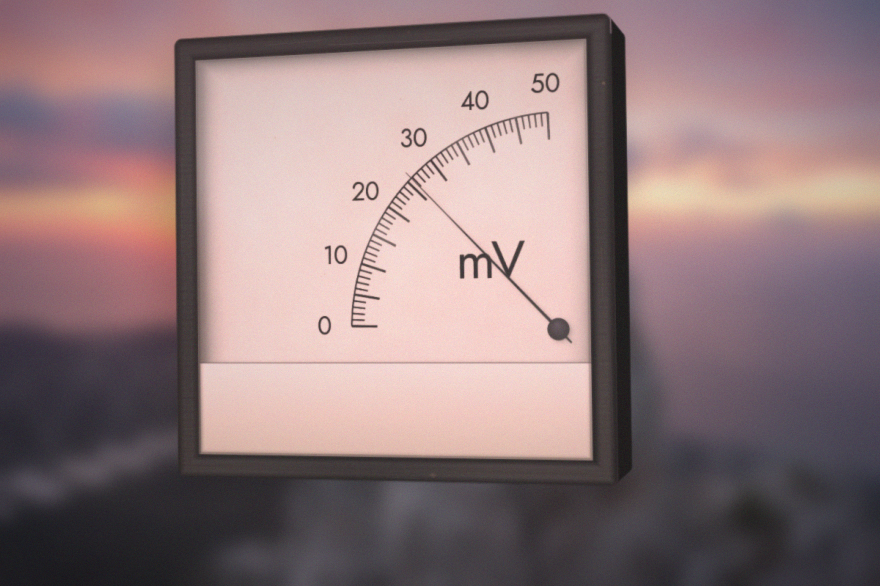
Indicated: 26mV
